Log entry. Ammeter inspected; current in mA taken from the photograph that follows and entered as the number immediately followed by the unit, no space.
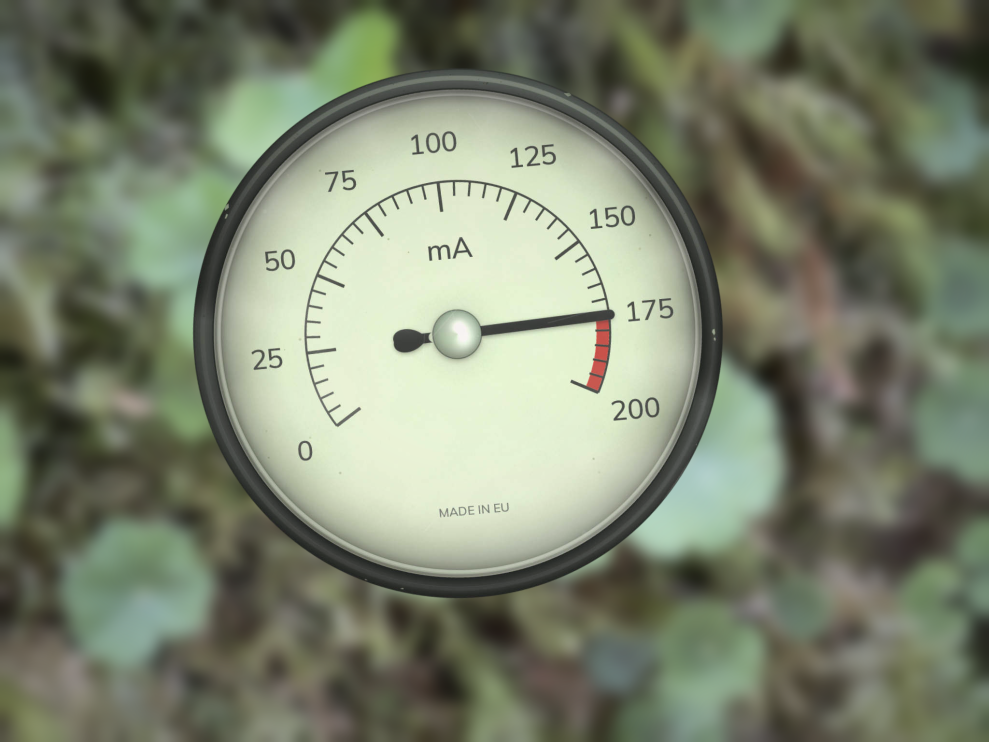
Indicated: 175mA
